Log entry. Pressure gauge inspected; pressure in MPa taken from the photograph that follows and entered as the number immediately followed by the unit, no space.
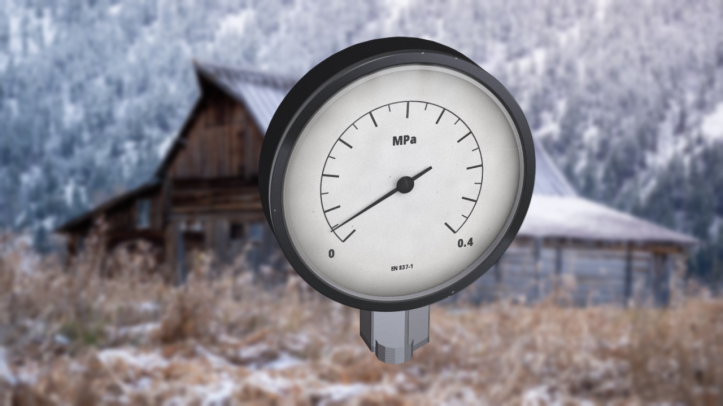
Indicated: 0.02MPa
